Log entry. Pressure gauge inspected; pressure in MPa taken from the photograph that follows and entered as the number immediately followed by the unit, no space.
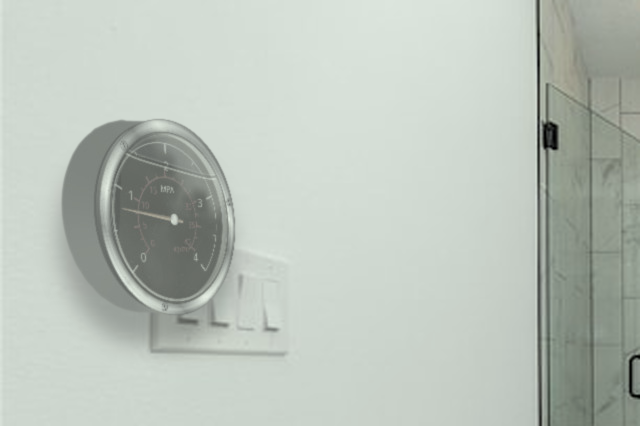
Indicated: 0.75MPa
